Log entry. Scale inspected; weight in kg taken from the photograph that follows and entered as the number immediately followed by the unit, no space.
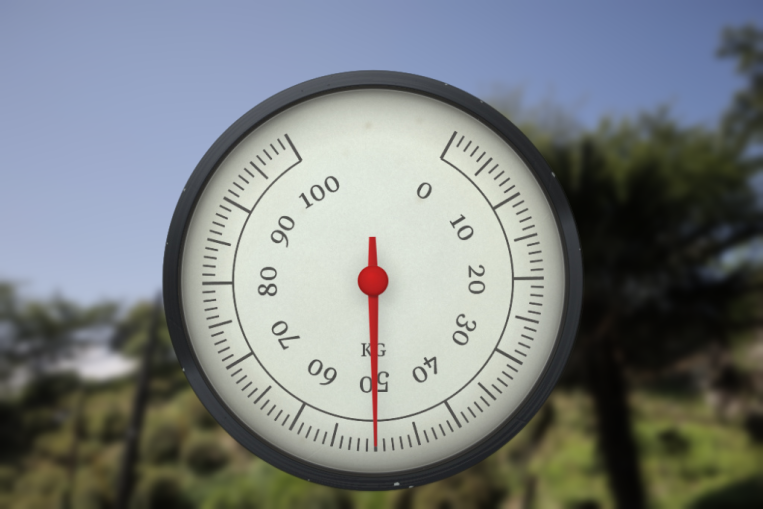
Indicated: 50kg
